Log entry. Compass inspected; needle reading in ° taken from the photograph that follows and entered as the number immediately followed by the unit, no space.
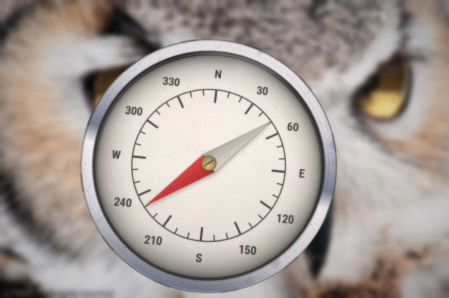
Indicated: 230°
